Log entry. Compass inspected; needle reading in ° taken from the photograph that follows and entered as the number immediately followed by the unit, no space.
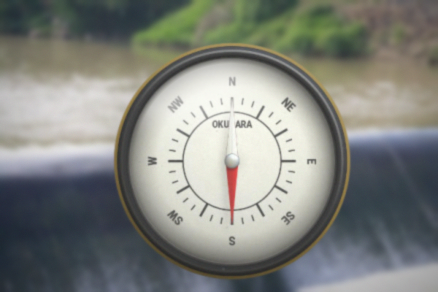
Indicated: 180°
